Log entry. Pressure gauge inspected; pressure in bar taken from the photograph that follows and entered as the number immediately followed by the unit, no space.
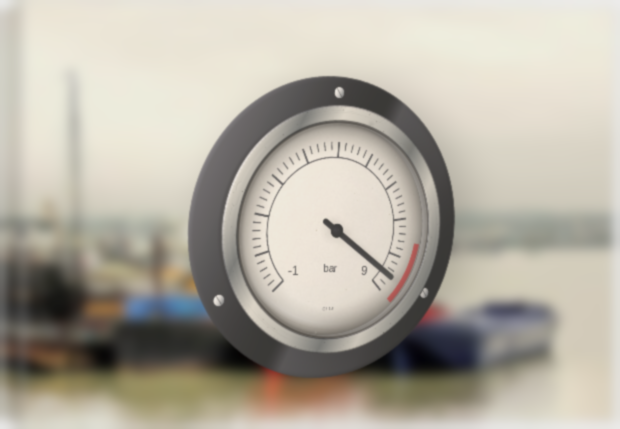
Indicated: 8.6bar
